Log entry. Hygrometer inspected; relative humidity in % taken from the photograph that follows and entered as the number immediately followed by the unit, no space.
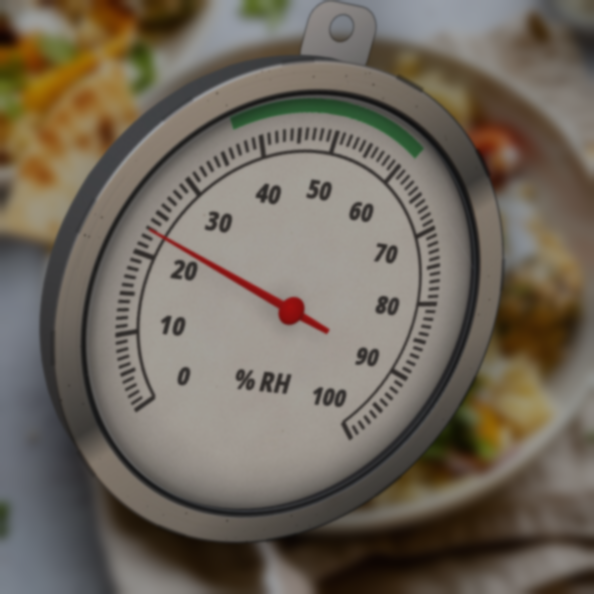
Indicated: 23%
